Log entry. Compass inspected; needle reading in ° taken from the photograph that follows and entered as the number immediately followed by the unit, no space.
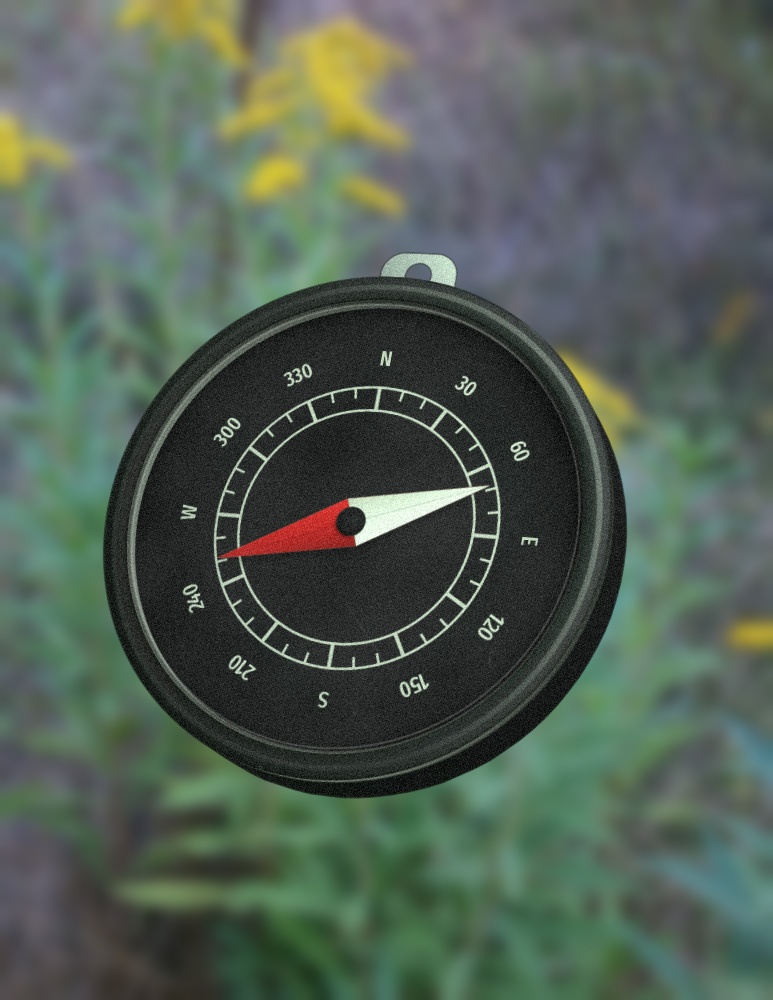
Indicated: 250°
